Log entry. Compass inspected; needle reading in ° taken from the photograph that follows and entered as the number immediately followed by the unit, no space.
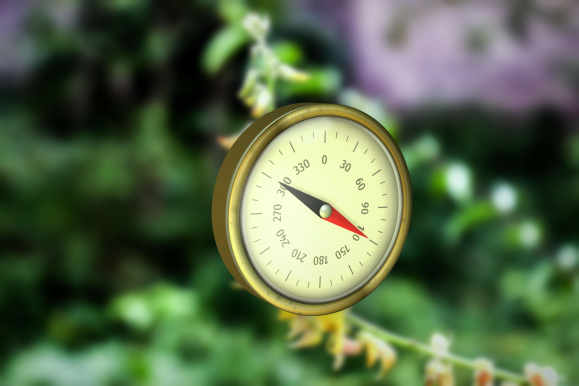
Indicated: 120°
